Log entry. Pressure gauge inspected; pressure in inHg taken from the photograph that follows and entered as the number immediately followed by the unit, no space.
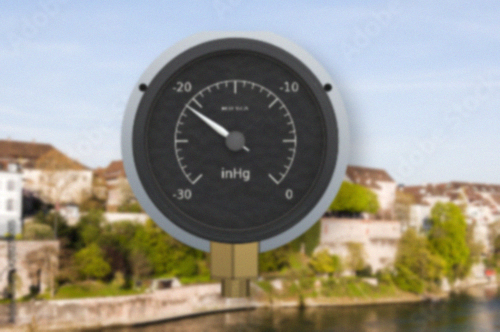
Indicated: -21inHg
